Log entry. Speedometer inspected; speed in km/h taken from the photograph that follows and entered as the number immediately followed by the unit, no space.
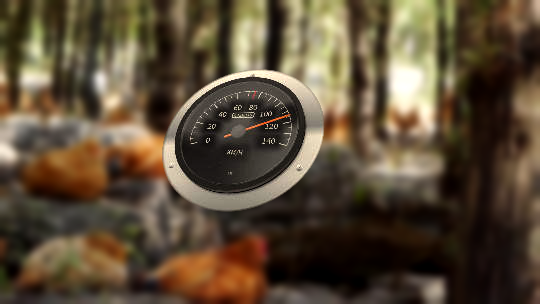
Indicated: 115km/h
